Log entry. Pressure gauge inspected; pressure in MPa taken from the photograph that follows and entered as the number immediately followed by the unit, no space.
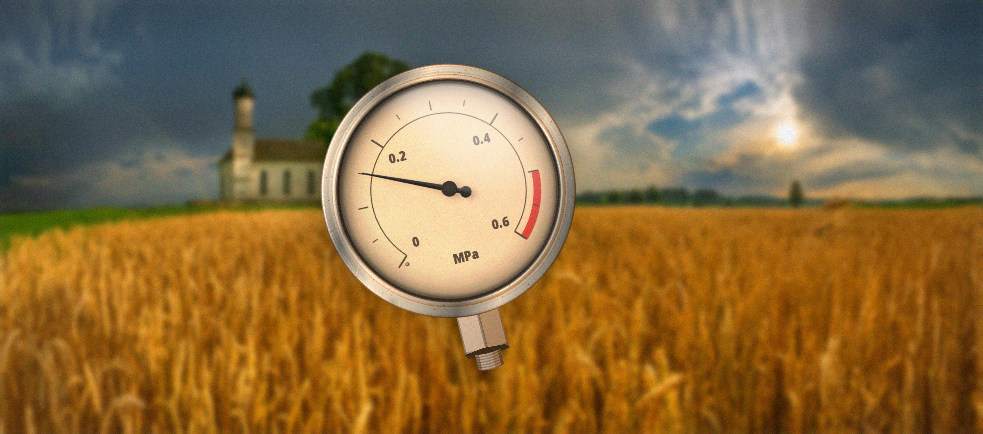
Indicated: 0.15MPa
